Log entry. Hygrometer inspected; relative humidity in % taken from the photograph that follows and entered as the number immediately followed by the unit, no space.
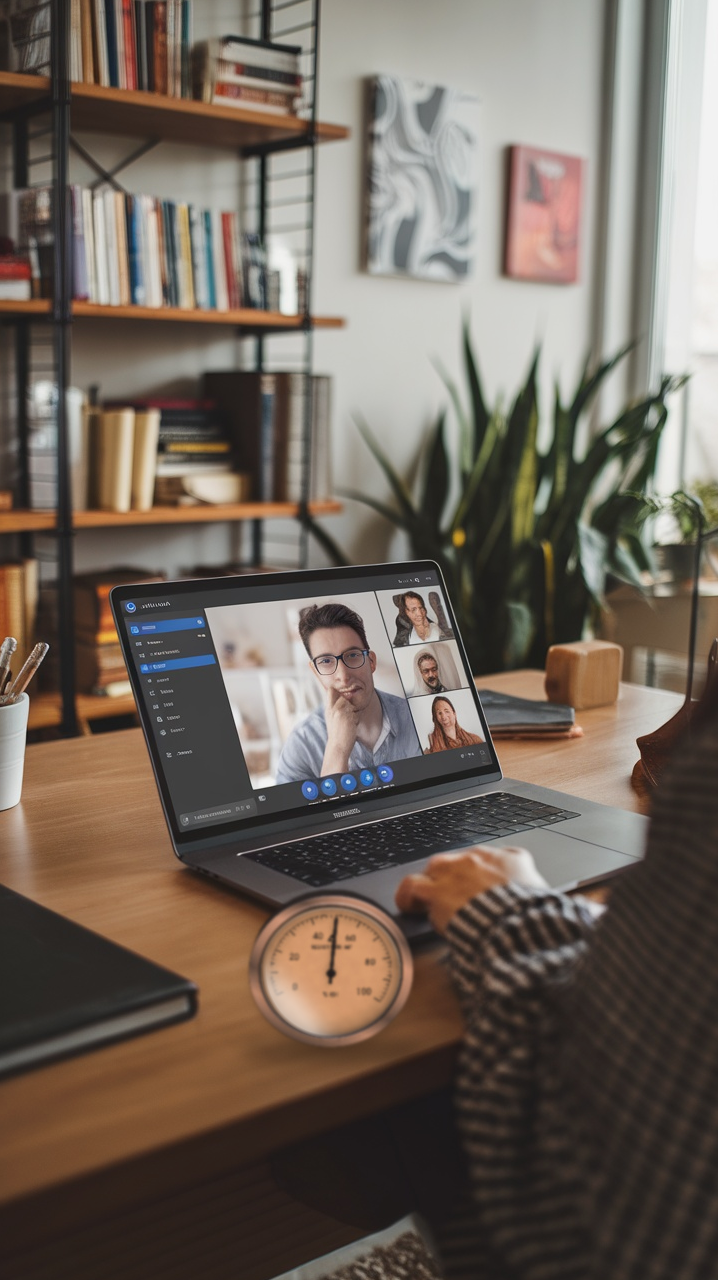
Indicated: 50%
